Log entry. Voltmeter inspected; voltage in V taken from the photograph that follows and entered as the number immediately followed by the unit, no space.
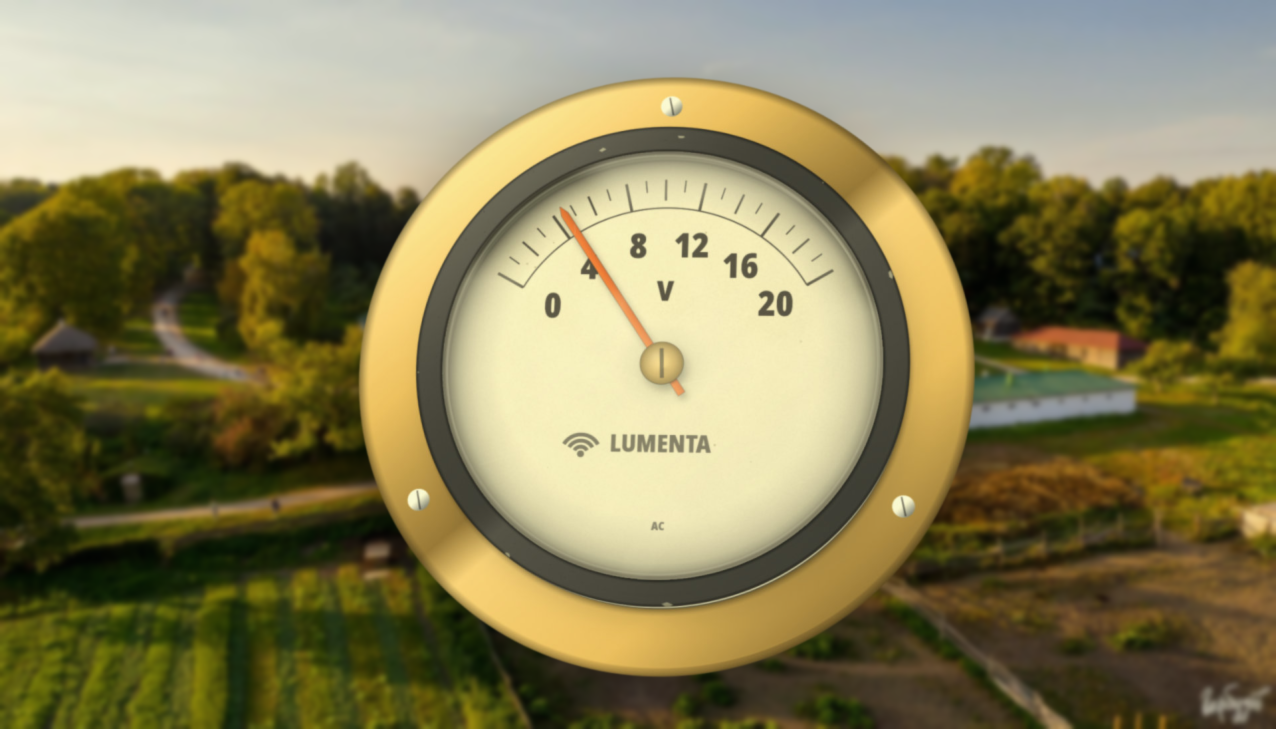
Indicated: 4.5V
